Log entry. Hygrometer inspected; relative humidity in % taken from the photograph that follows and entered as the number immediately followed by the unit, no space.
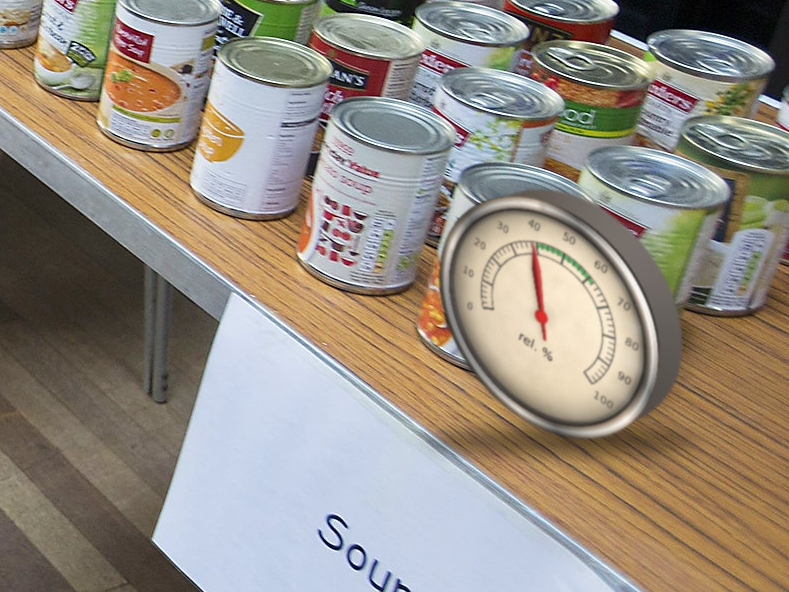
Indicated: 40%
